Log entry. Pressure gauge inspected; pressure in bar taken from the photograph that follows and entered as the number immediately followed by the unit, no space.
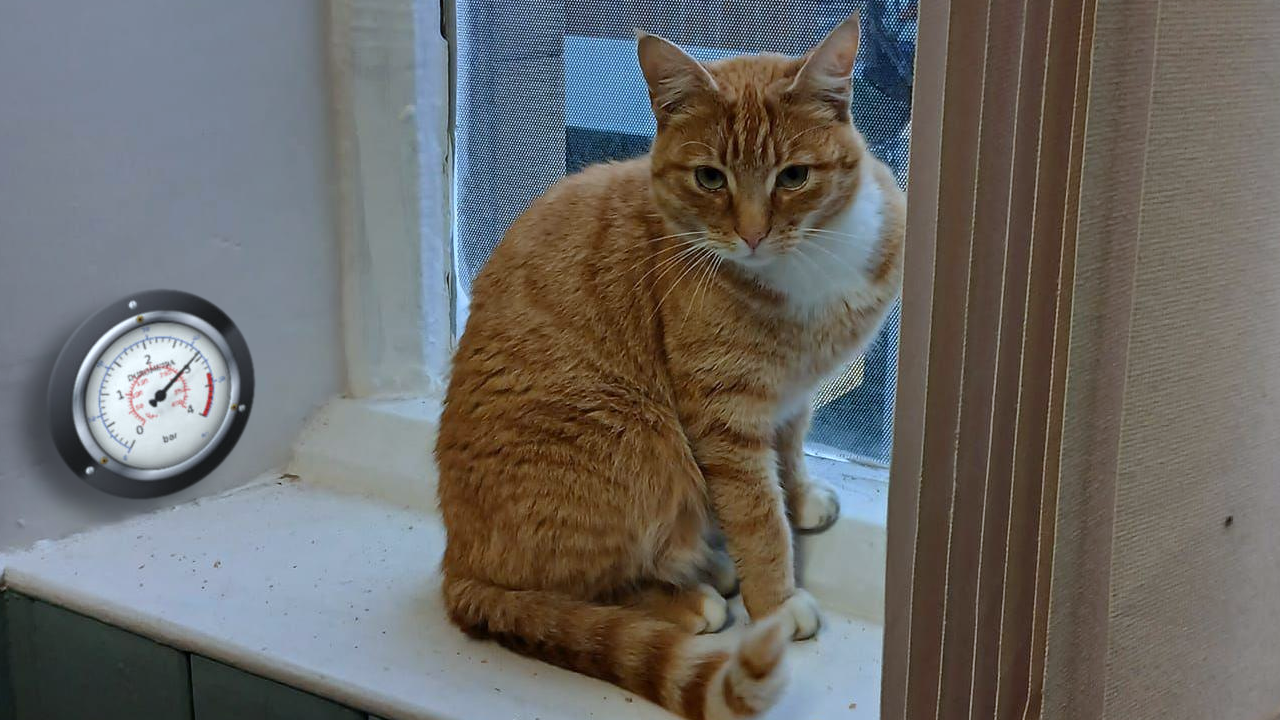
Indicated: 2.9bar
